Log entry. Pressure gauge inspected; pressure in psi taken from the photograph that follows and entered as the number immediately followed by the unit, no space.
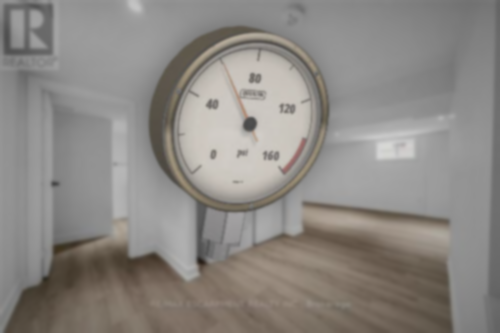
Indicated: 60psi
